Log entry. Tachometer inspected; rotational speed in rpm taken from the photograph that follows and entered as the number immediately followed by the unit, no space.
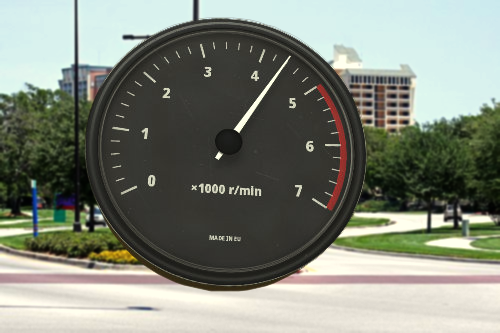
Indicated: 4400rpm
